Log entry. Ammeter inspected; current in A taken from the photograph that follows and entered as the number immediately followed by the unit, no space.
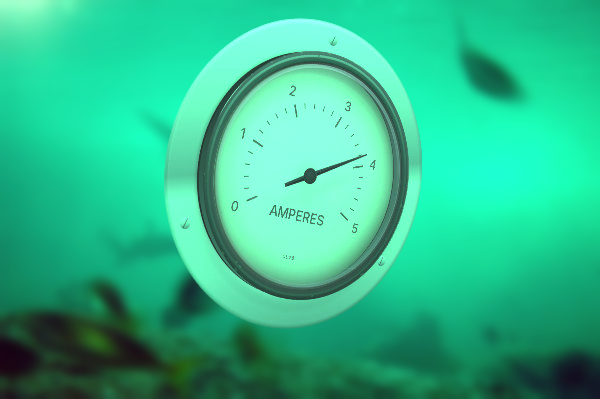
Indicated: 3.8A
